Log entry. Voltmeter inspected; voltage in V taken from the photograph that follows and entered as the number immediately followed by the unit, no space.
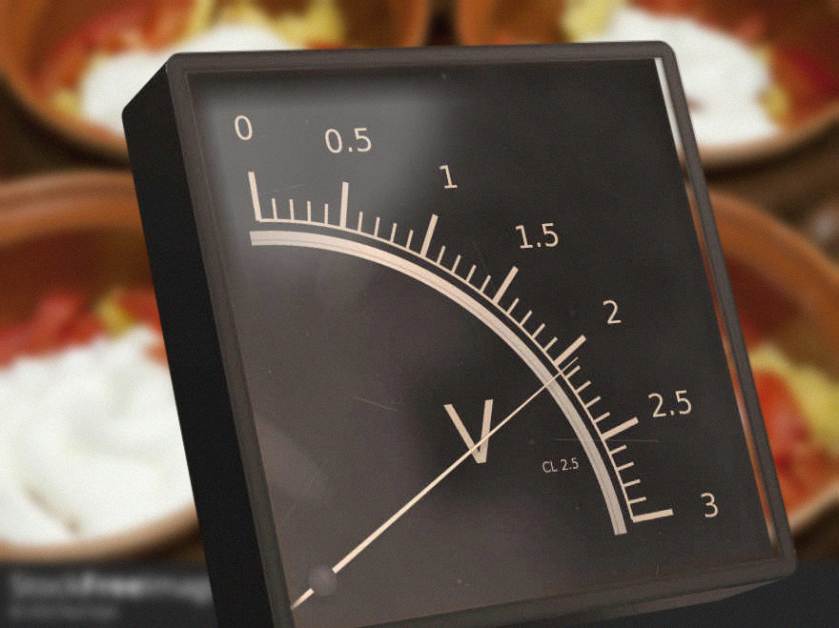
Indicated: 2.05V
